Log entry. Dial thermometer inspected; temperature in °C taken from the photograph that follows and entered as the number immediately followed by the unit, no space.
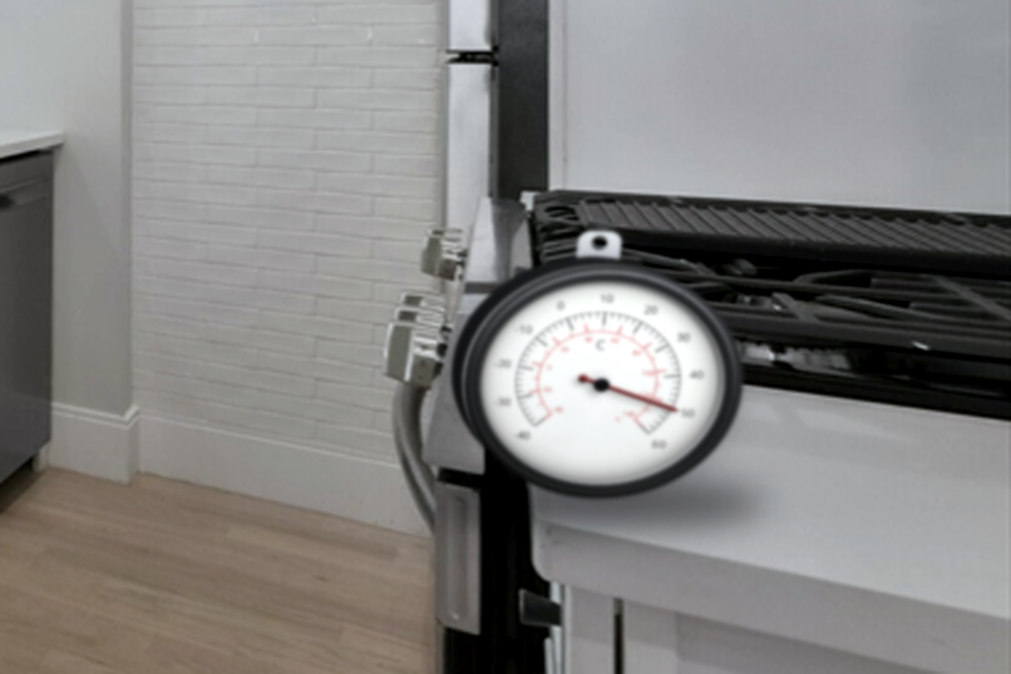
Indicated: 50°C
